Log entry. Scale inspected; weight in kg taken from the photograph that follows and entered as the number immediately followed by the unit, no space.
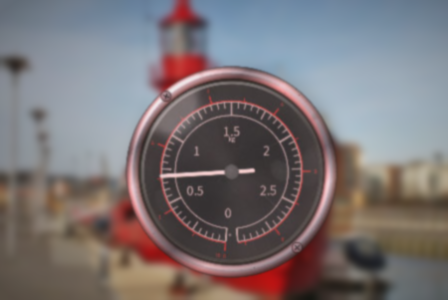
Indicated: 0.7kg
